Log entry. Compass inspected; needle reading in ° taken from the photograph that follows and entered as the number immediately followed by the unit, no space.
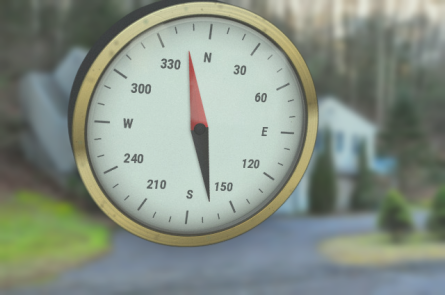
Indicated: 345°
